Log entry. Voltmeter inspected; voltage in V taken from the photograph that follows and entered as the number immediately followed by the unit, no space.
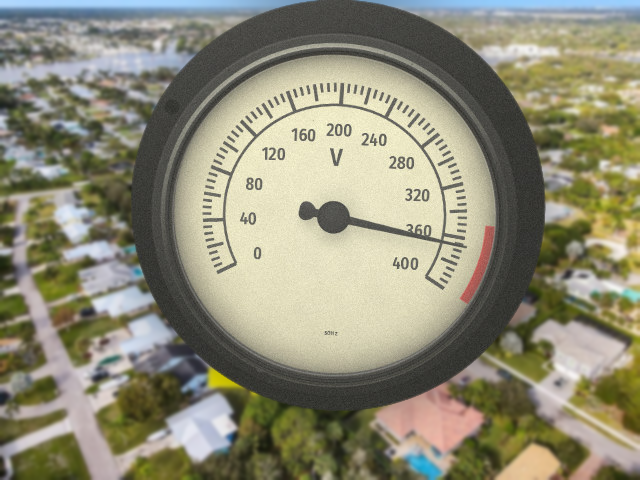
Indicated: 365V
